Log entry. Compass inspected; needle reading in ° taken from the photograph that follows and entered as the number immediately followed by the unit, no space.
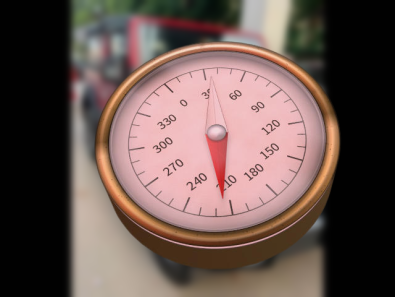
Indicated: 215°
